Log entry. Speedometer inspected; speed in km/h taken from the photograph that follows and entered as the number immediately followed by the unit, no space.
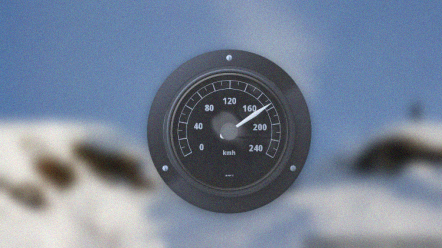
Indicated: 175km/h
